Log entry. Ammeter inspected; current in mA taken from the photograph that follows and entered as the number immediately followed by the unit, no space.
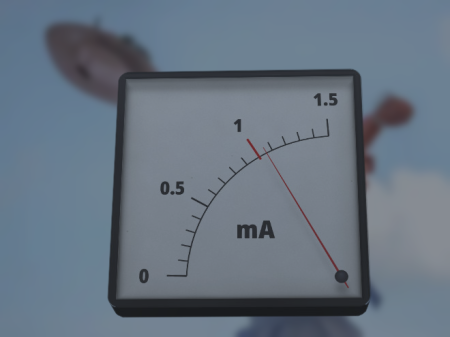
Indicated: 1.05mA
